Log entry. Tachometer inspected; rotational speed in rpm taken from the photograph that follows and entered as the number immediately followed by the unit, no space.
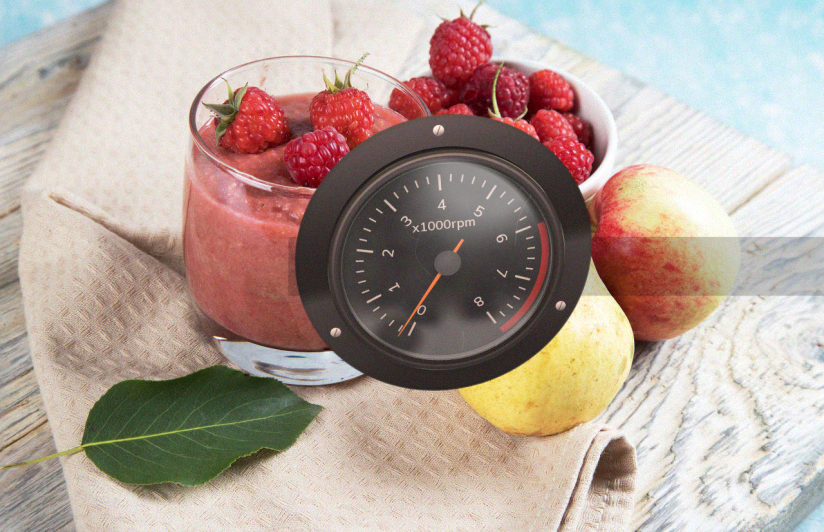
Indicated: 200rpm
